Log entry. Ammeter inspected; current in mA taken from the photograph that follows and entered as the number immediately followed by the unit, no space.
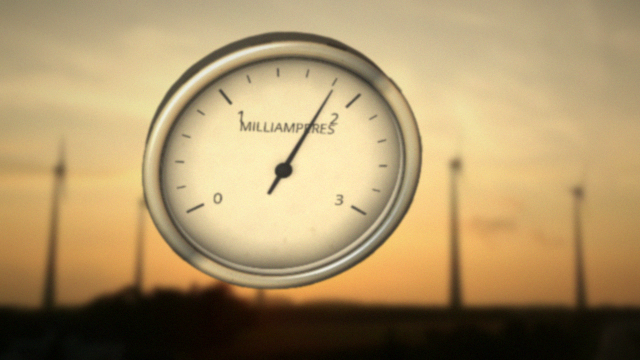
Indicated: 1.8mA
